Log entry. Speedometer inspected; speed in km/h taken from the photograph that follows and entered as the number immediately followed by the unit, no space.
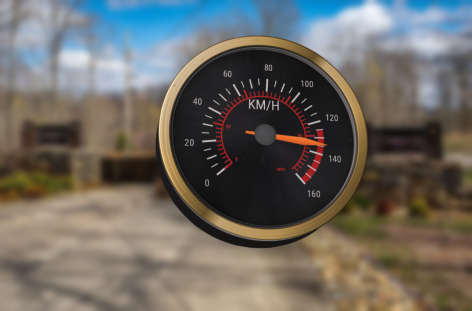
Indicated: 135km/h
